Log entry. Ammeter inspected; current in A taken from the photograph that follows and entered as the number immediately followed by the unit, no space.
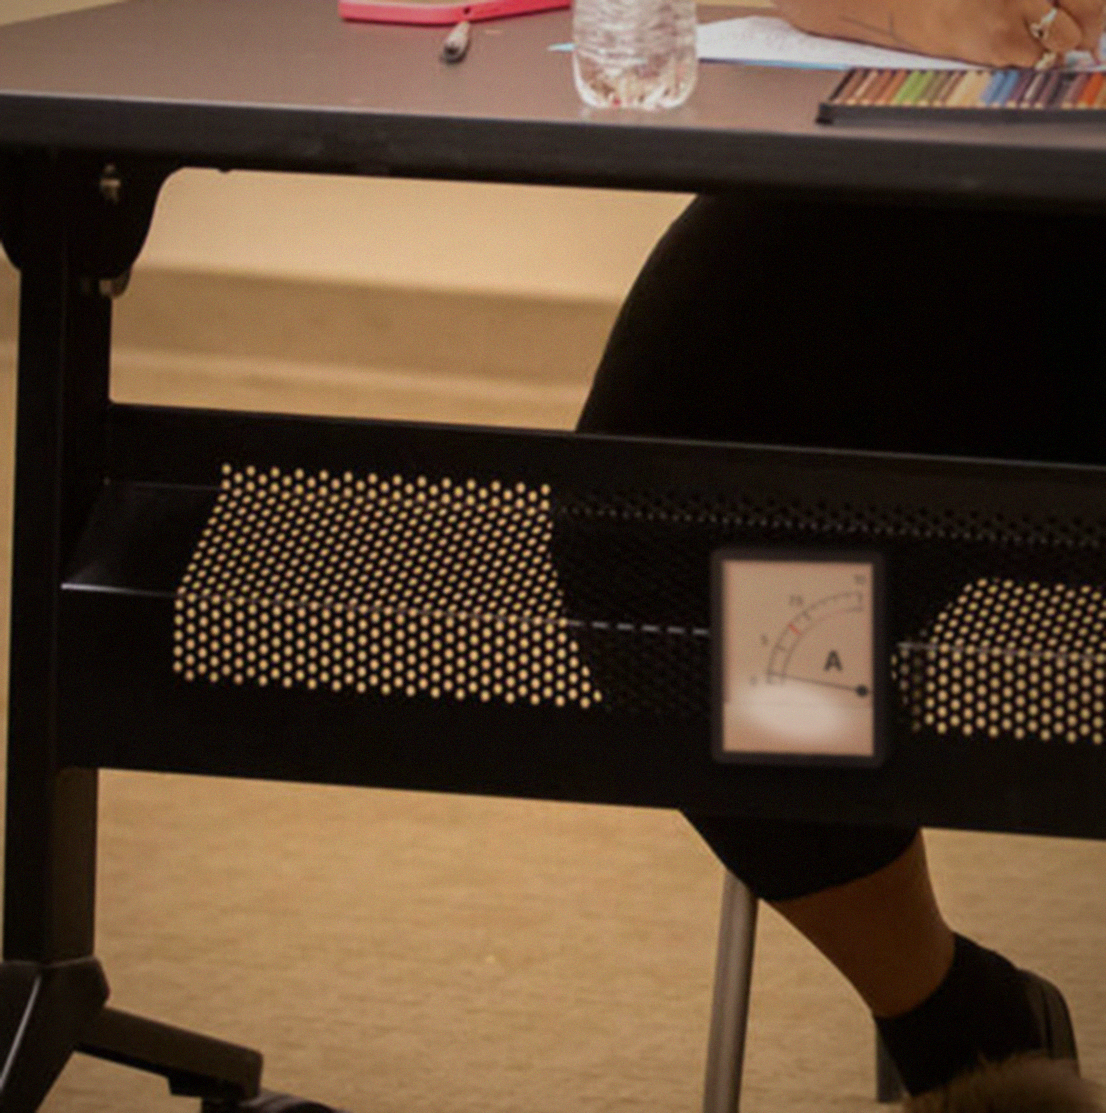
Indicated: 2.5A
